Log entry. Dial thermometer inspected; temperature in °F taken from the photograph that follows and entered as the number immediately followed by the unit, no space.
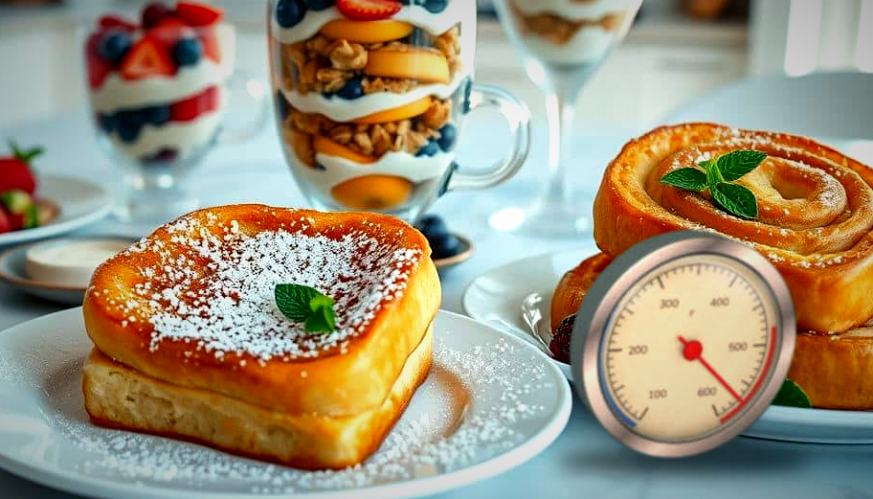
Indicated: 570°F
